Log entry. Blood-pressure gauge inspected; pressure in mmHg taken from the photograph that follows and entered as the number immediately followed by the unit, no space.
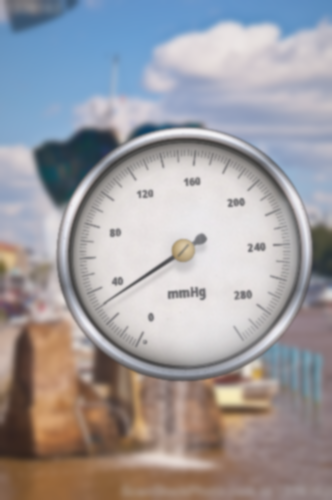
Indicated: 30mmHg
